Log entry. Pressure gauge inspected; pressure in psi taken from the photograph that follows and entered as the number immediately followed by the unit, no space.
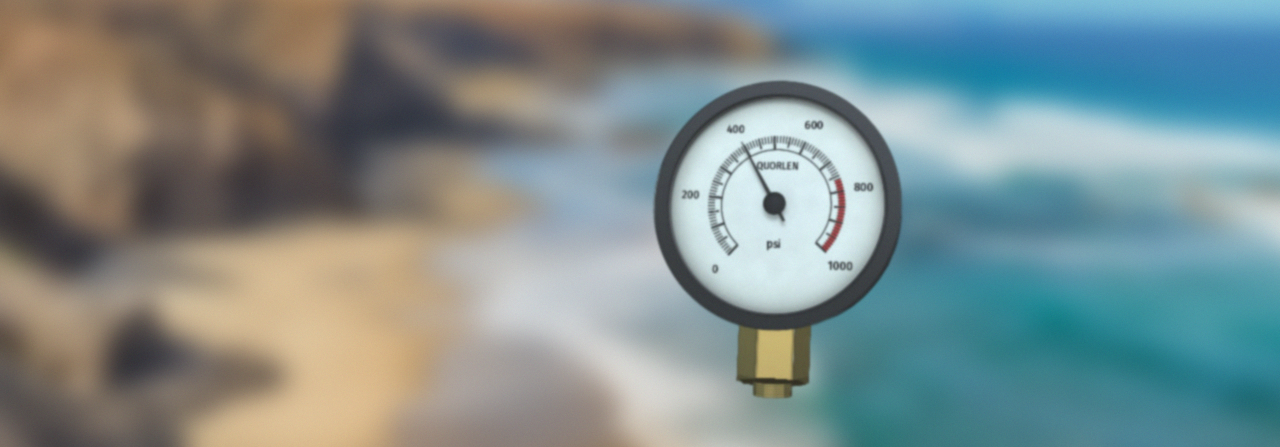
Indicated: 400psi
